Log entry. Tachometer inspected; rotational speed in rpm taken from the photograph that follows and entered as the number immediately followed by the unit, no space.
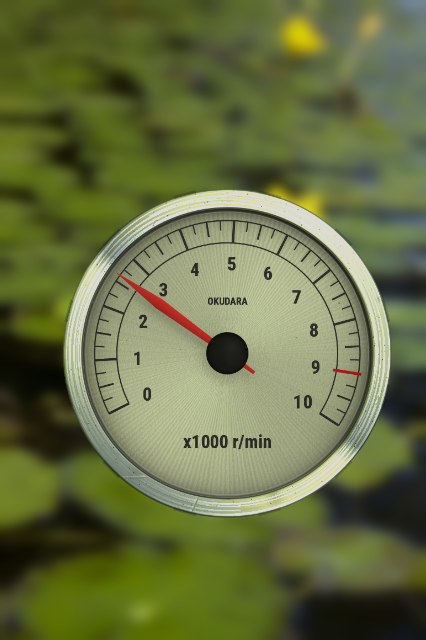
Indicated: 2625rpm
